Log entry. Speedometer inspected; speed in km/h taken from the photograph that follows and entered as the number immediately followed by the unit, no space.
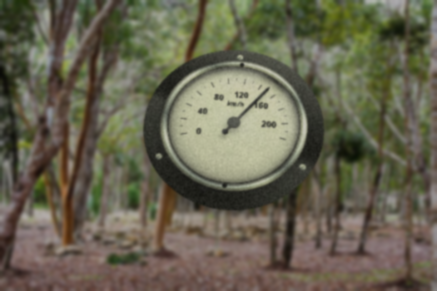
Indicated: 150km/h
